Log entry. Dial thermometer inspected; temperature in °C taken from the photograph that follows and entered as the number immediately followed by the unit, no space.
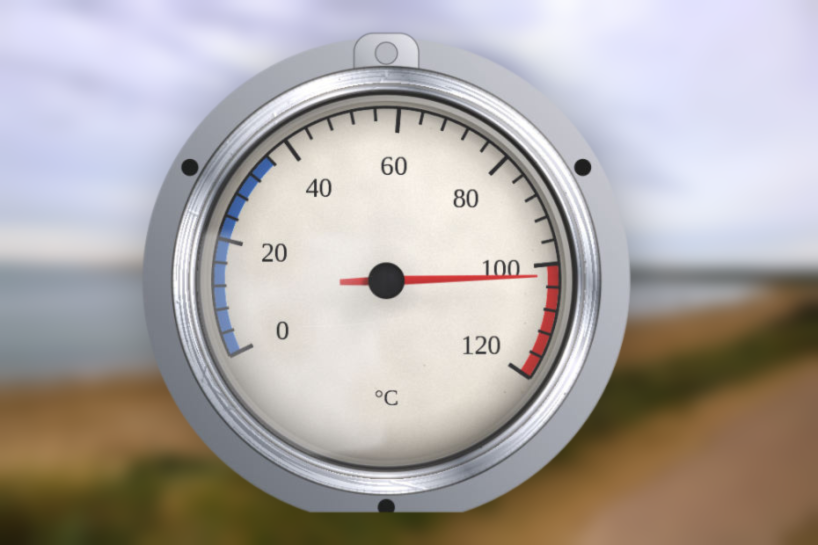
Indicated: 102°C
